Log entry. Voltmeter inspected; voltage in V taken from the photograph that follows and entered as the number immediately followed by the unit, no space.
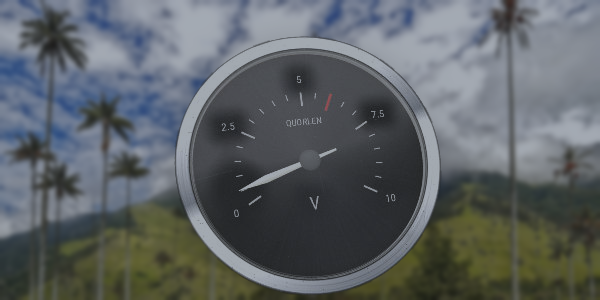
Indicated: 0.5V
